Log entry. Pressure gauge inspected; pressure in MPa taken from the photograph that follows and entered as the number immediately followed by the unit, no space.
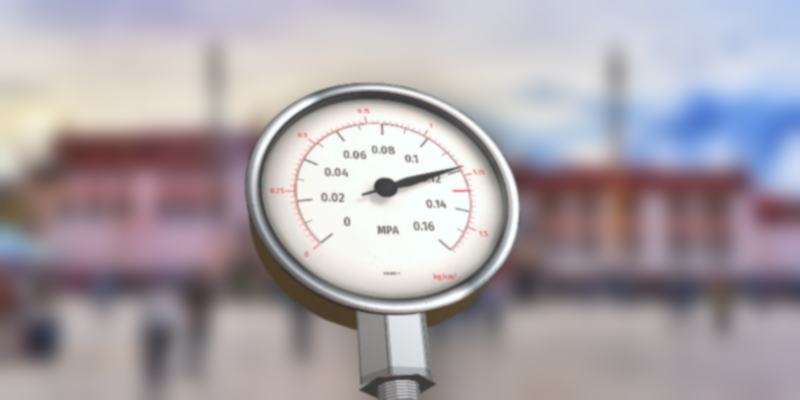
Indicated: 0.12MPa
